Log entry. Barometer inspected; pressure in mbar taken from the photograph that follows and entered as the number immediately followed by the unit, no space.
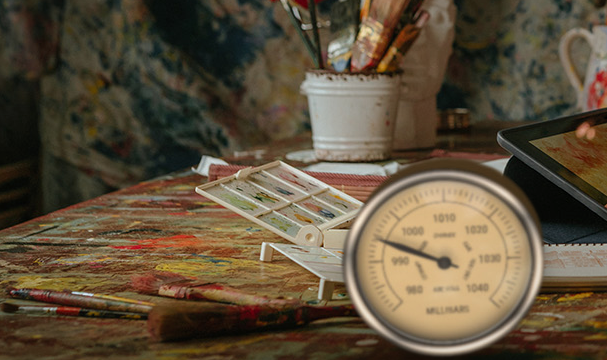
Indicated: 995mbar
